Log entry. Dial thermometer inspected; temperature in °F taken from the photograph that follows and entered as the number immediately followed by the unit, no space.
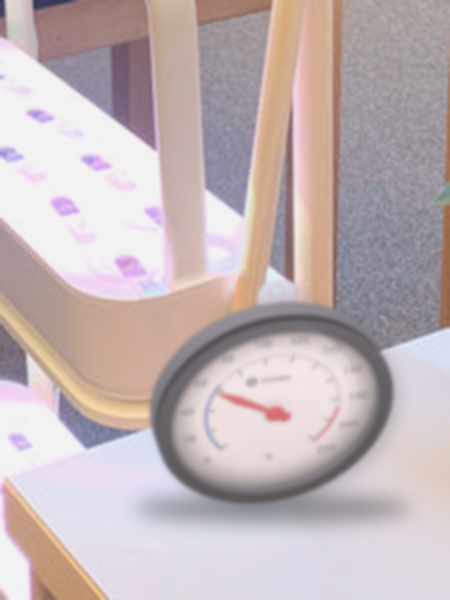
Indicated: 60°F
